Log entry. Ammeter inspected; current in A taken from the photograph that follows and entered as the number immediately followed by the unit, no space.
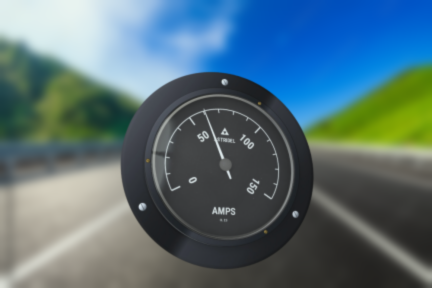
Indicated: 60A
